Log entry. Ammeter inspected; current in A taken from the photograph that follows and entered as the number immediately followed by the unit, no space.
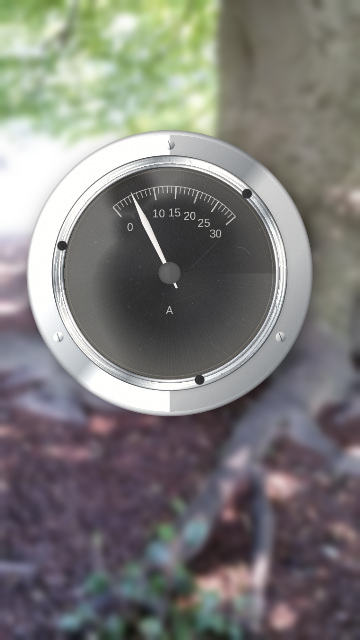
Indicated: 5A
